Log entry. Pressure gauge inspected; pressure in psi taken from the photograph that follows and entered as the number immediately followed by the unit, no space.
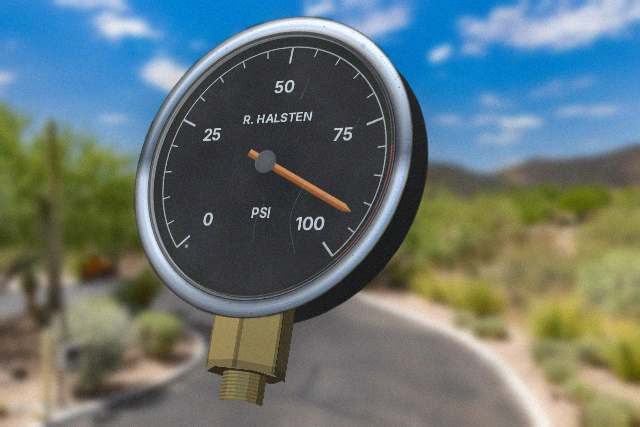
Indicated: 92.5psi
